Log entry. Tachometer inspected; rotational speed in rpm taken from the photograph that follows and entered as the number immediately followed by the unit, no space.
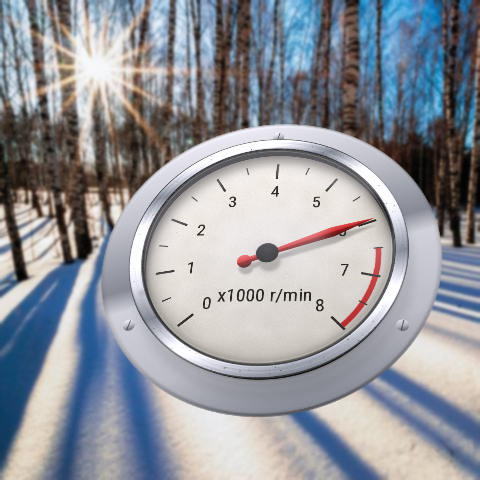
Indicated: 6000rpm
